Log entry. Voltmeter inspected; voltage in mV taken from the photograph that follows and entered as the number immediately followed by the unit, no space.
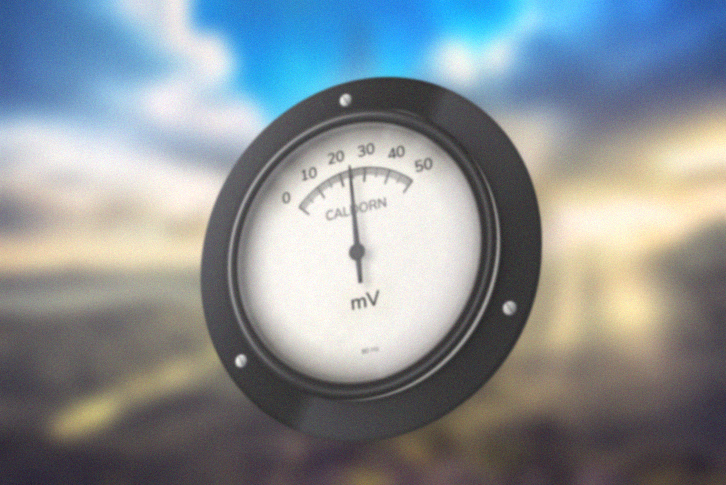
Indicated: 25mV
